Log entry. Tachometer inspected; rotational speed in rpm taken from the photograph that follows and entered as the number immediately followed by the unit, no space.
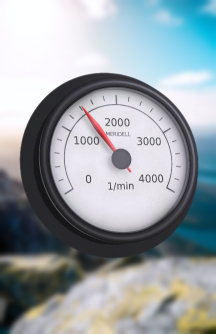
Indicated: 1400rpm
